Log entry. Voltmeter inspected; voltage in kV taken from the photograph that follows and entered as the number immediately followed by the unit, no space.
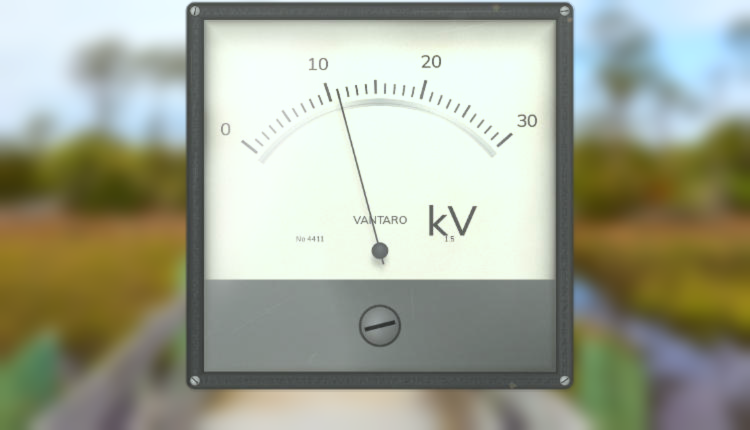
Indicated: 11kV
